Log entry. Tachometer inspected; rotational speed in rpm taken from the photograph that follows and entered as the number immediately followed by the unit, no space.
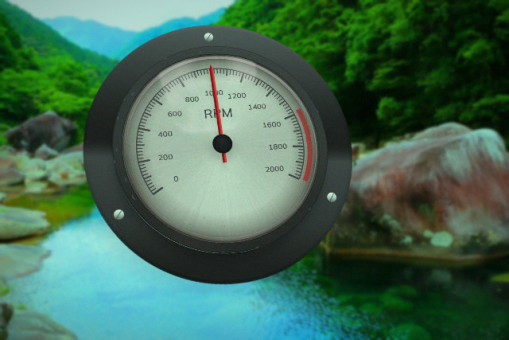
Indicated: 1000rpm
